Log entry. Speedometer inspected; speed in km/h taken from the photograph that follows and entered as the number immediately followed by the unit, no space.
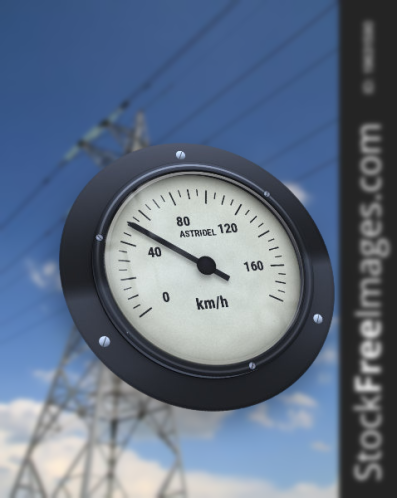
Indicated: 50km/h
